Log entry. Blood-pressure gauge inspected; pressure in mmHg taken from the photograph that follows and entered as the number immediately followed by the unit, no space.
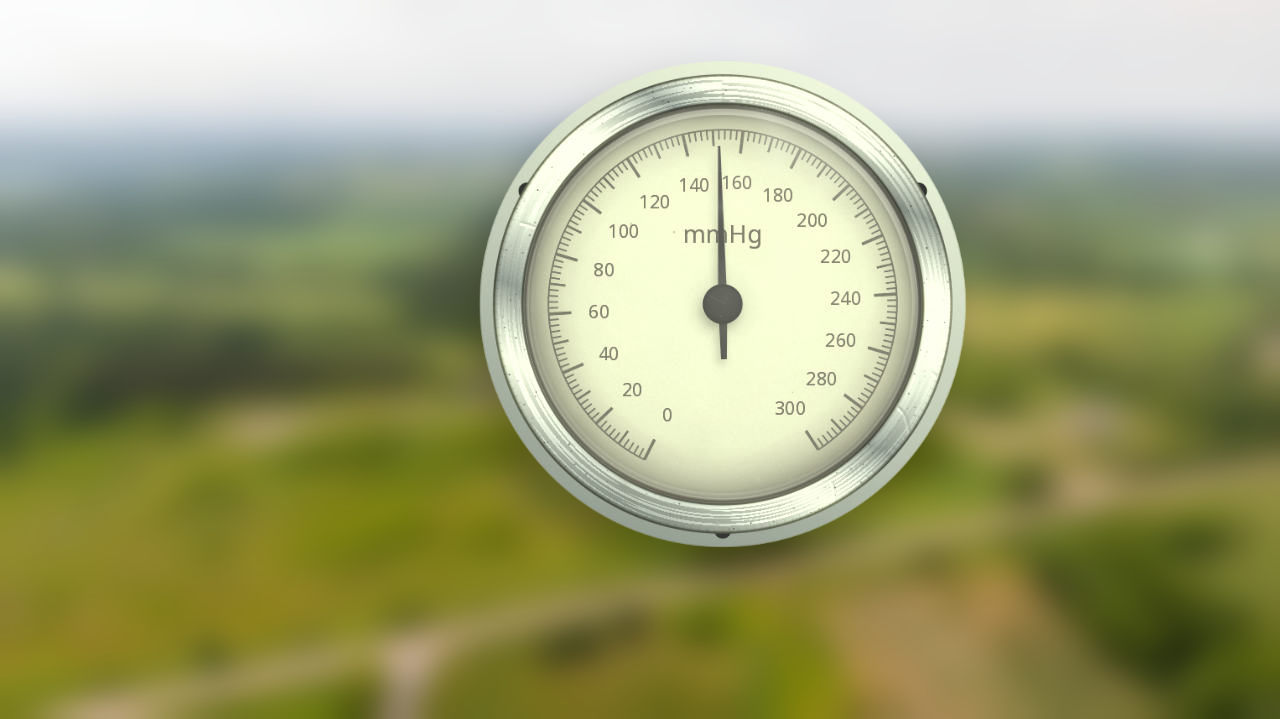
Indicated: 152mmHg
